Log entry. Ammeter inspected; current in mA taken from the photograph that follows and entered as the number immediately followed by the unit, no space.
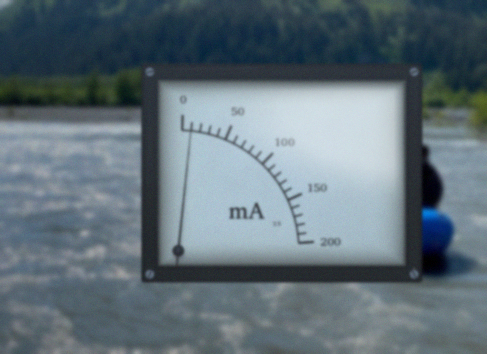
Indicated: 10mA
